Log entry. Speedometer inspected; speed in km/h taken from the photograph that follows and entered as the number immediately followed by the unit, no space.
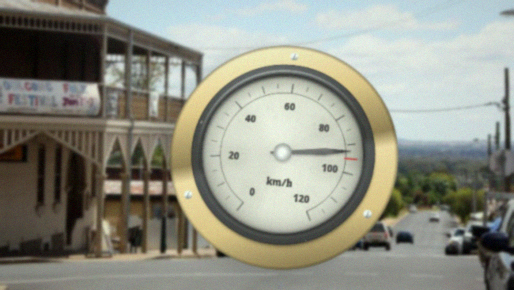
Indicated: 92.5km/h
